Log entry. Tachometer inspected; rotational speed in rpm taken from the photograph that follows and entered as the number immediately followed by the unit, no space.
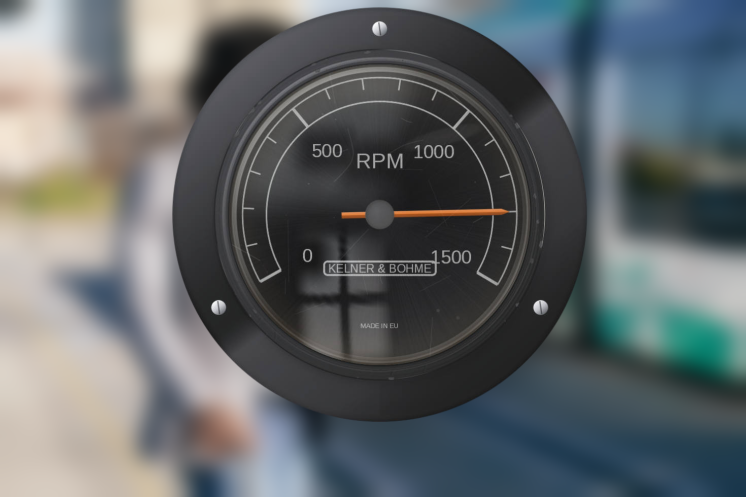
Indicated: 1300rpm
